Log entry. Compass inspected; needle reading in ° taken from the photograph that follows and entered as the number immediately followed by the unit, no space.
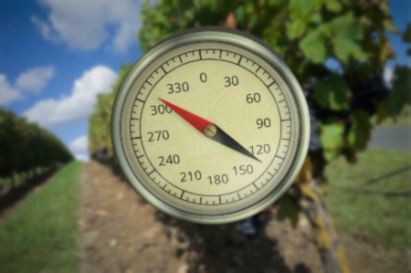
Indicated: 310°
